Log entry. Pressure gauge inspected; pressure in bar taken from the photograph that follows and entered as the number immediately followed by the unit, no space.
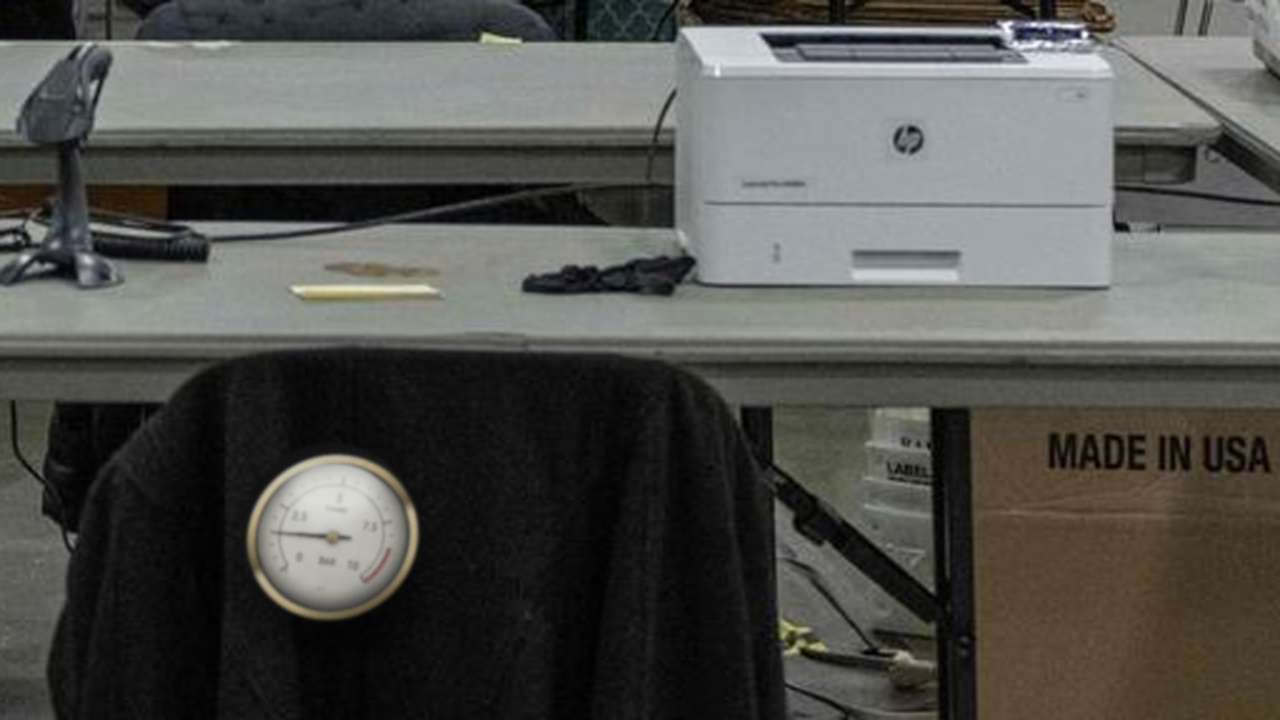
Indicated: 1.5bar
